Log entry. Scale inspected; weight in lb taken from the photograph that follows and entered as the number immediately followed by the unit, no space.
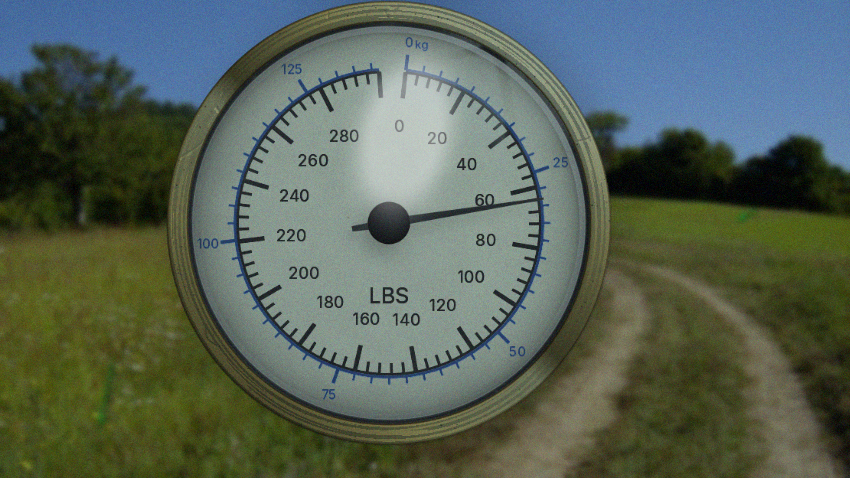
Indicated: 64lb
